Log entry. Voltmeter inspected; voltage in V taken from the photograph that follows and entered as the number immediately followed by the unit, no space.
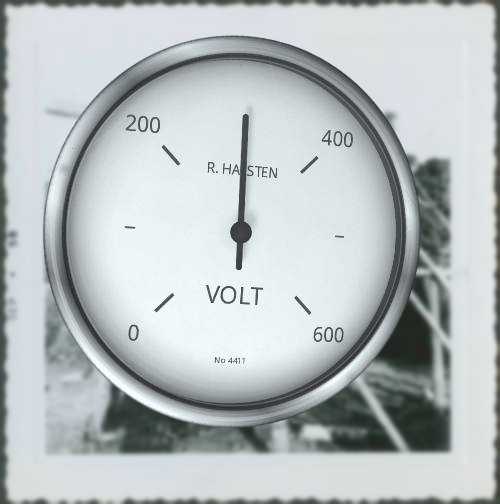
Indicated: 300V
